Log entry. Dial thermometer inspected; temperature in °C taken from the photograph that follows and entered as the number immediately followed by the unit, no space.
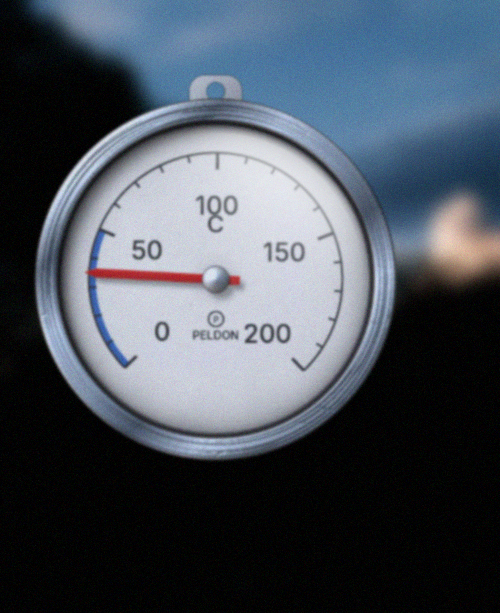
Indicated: 35°C
